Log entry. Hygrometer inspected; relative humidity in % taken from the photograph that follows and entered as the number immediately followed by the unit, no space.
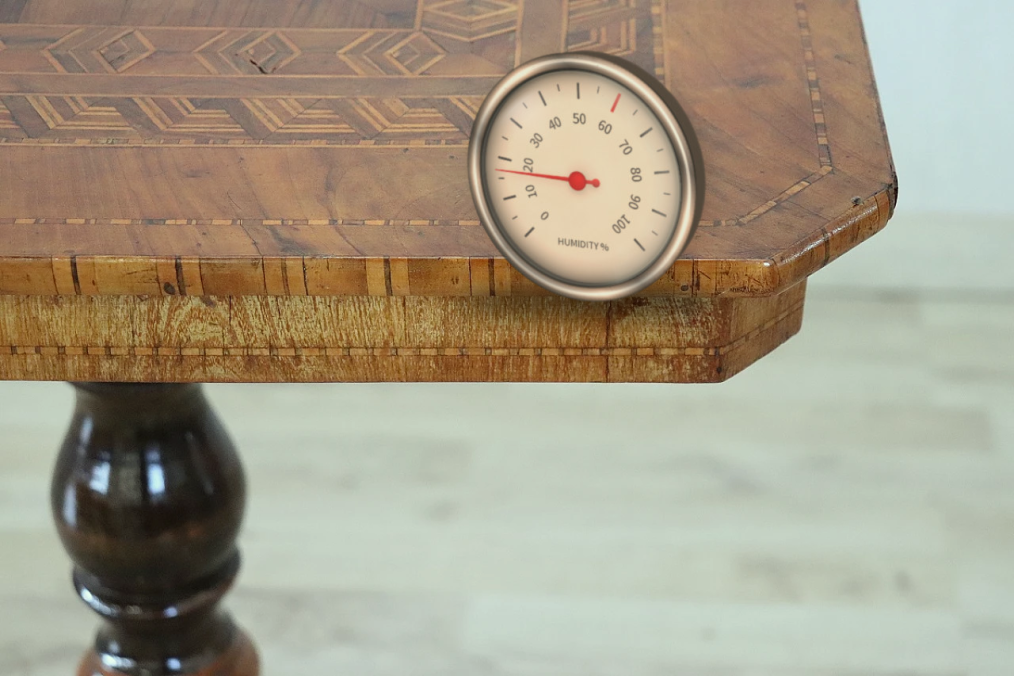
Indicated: 17.5%
